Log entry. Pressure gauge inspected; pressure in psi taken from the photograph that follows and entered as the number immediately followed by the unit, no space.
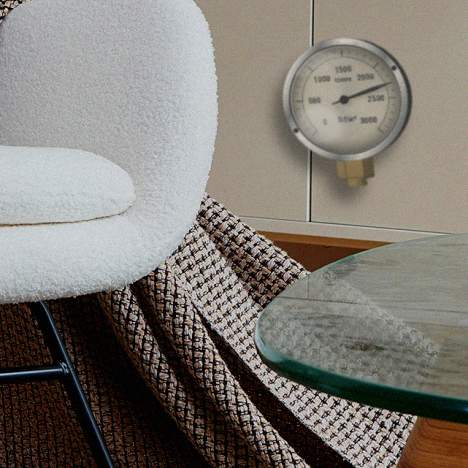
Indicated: 2300psi
